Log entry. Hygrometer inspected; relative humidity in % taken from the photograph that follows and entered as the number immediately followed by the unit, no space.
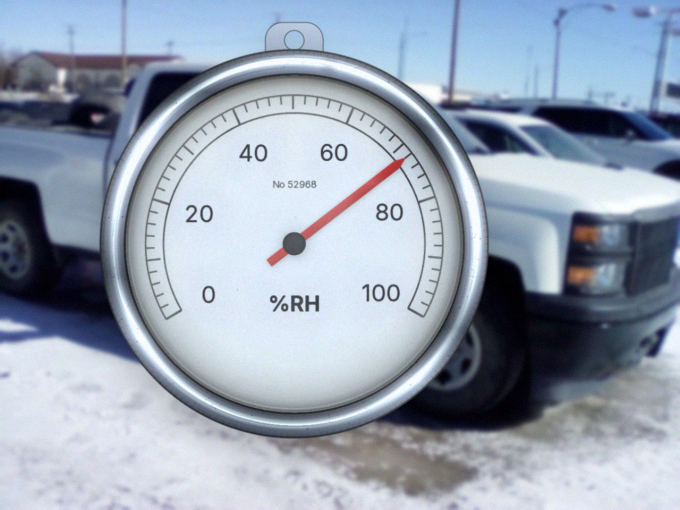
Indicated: 72%
